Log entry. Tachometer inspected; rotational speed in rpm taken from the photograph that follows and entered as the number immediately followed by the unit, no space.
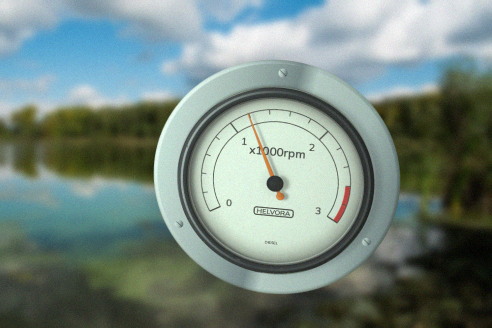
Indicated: 1200rpm
